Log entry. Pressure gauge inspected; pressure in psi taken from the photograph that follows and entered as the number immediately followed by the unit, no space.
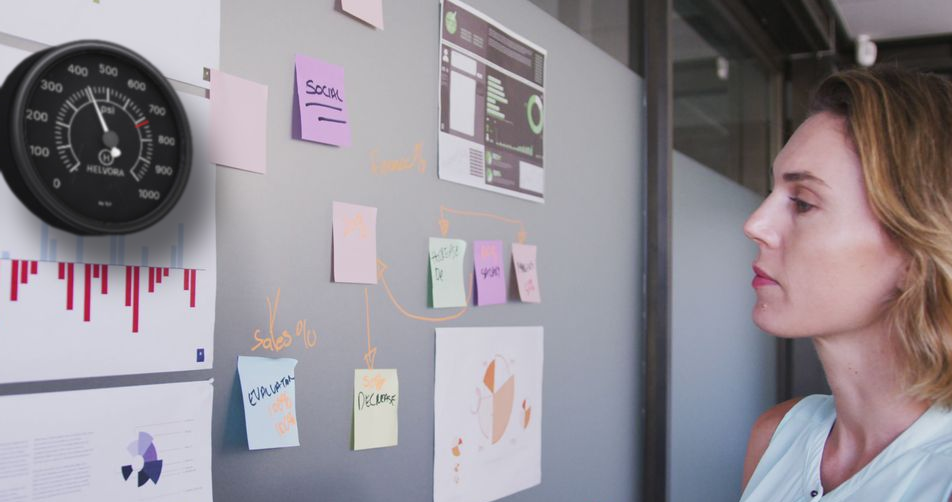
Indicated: 400psi
